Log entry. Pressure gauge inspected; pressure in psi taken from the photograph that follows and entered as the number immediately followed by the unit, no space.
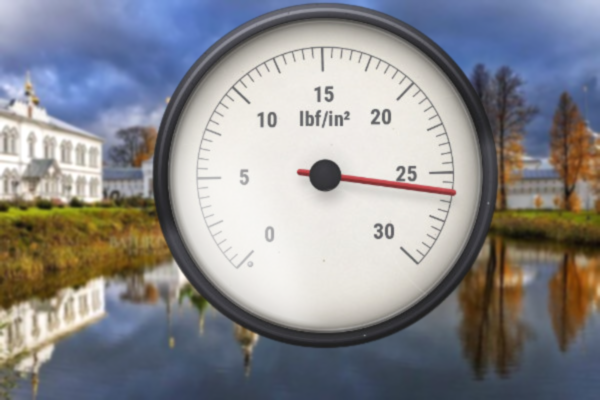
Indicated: 26psi
